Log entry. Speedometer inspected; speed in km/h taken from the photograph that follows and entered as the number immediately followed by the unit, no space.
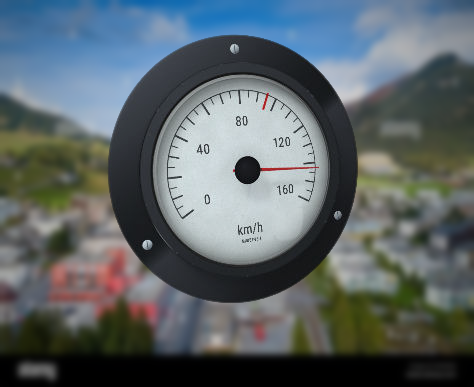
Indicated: 142.5km/h
